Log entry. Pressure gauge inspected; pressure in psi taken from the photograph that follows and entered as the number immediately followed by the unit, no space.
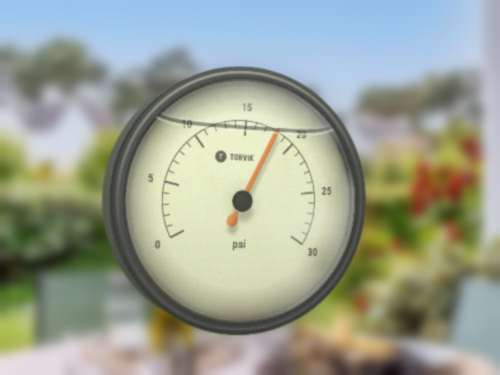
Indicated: 18psi
